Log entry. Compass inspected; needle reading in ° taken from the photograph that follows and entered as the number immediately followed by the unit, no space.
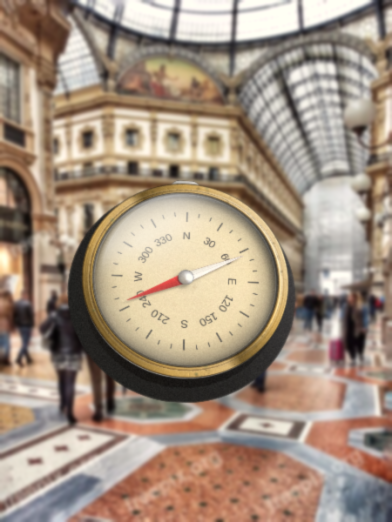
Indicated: 245°
